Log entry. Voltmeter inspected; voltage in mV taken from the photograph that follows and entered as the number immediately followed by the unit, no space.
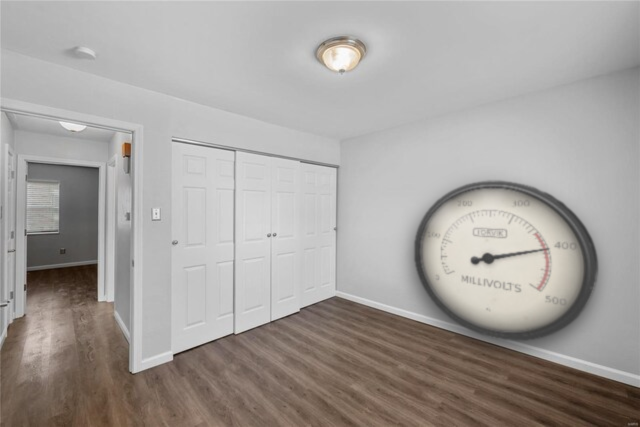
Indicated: 400mV
